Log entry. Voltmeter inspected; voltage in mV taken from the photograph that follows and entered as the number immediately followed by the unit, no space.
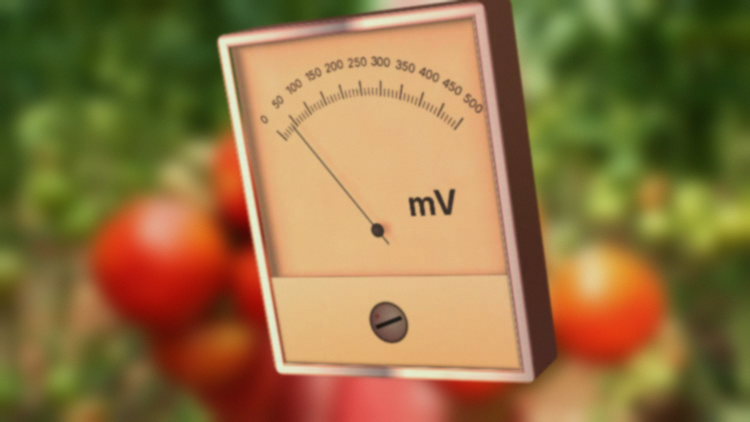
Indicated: 50mV
